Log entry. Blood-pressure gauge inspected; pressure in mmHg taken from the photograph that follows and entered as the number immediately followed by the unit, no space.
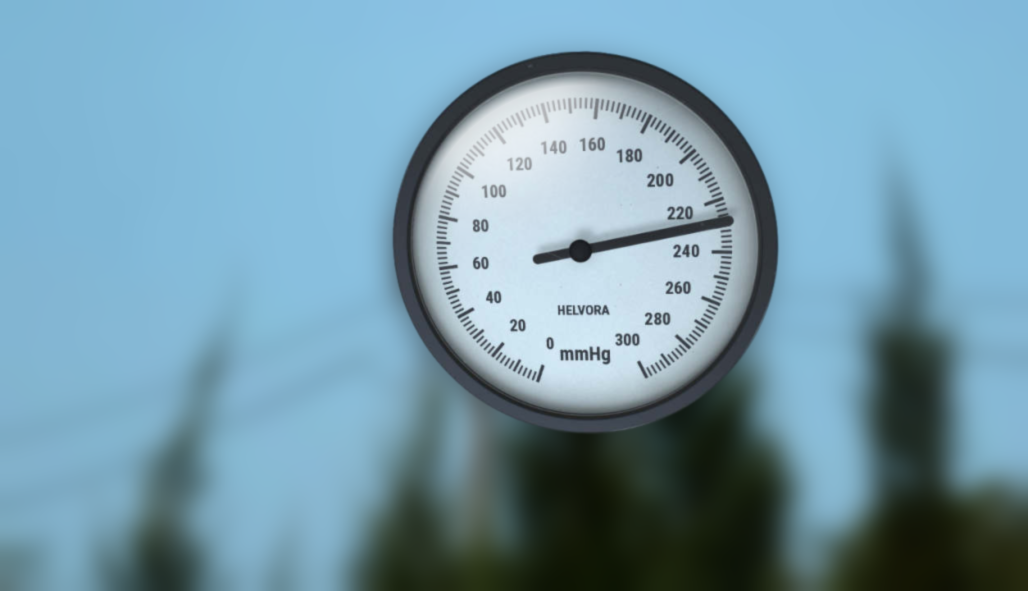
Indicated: 228mmHg
